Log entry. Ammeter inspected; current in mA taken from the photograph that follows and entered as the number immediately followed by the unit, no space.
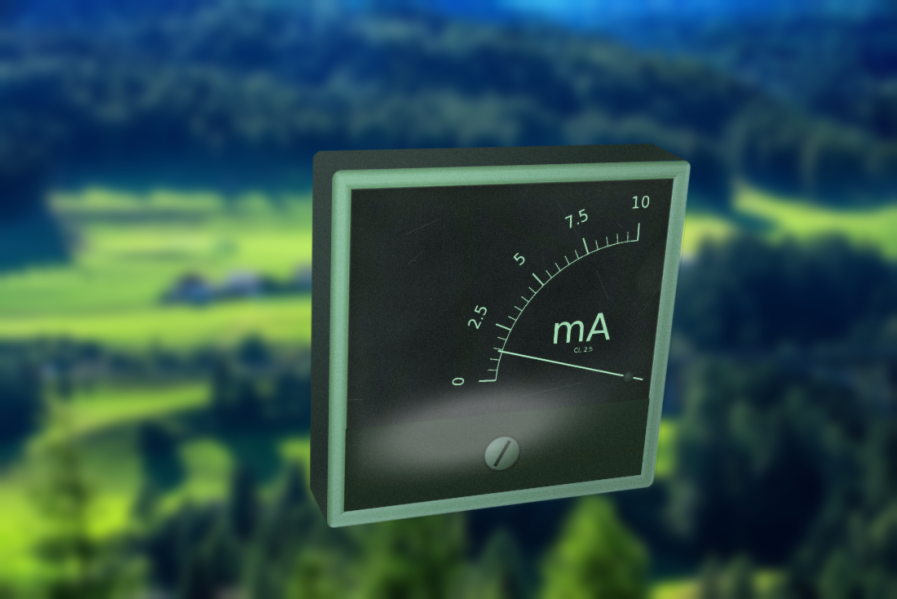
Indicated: 1.5mA
